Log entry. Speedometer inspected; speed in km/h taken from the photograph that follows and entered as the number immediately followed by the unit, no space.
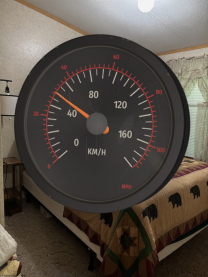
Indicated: 50km/h
